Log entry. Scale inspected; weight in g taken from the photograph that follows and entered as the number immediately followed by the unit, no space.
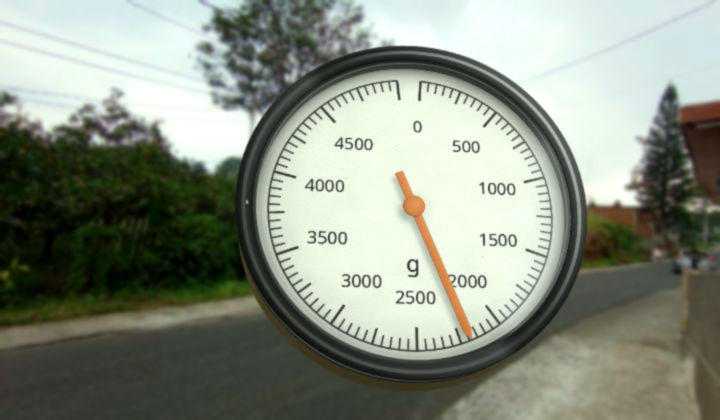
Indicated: 2200g
